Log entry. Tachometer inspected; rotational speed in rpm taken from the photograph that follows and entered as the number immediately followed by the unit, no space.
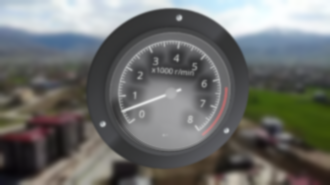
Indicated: 500rpm
